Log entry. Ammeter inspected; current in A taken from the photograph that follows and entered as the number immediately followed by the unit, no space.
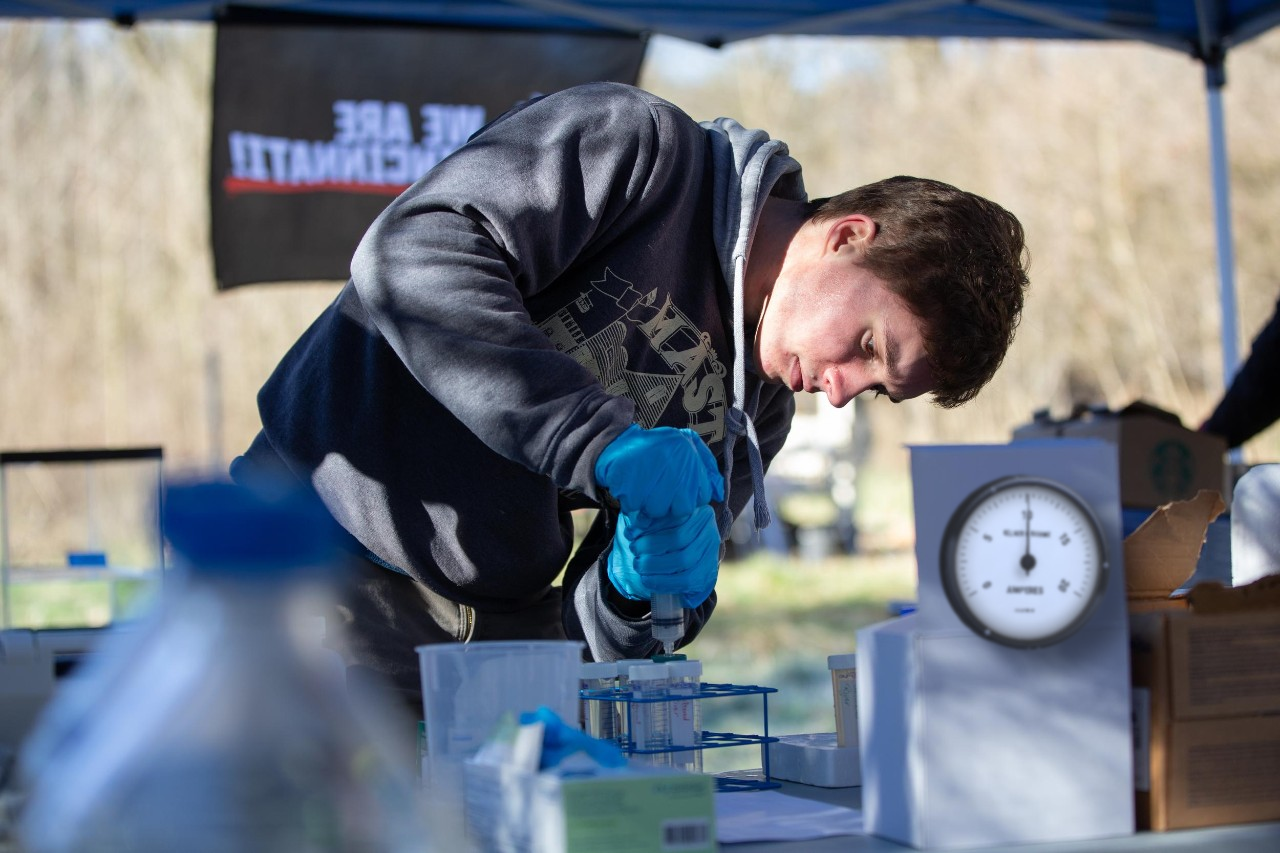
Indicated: 10A
